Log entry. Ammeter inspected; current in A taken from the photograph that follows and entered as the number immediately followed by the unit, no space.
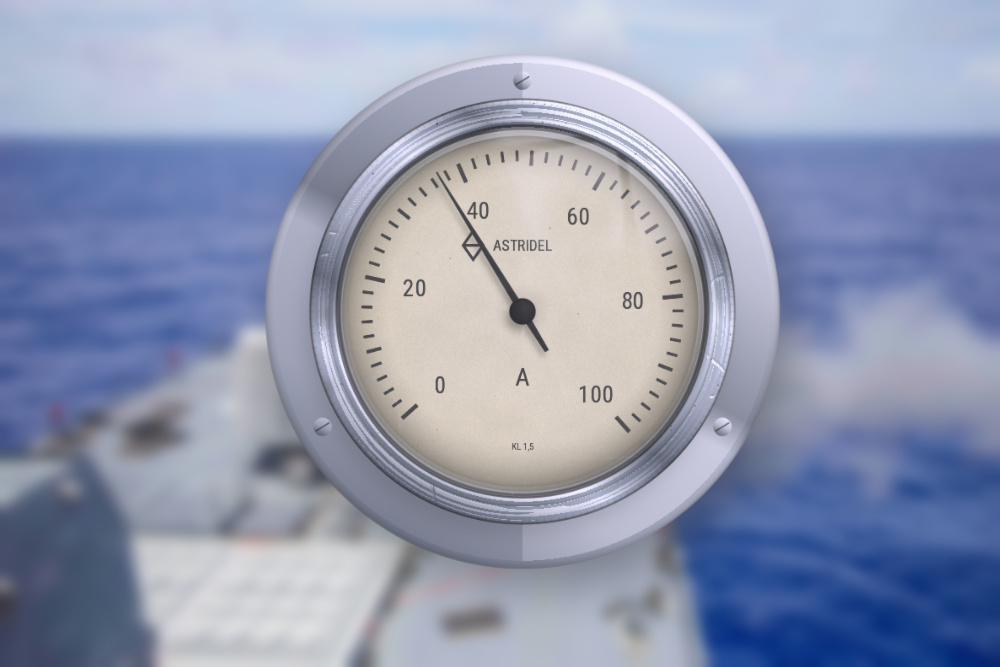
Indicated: 37A
